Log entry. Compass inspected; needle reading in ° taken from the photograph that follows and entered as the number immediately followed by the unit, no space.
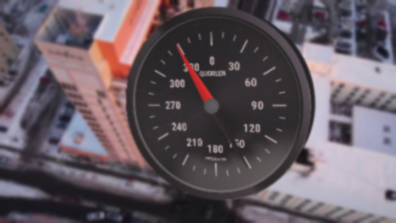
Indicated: 330°
